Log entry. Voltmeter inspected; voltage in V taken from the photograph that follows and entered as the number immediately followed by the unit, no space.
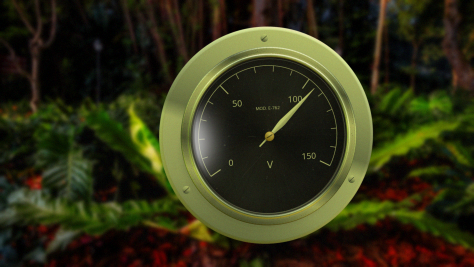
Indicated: 105V
